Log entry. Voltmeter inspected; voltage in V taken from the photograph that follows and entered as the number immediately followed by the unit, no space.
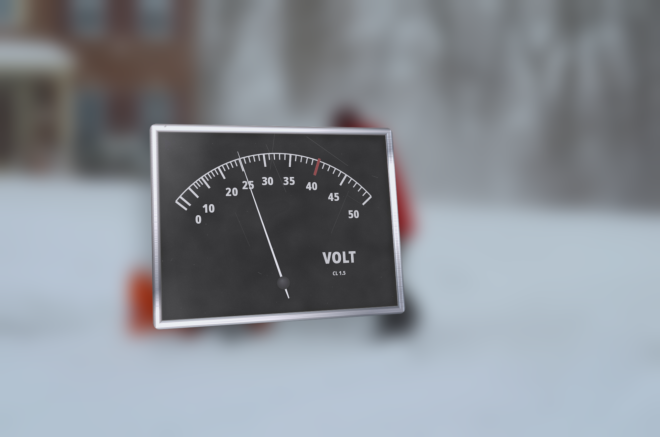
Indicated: 25V
